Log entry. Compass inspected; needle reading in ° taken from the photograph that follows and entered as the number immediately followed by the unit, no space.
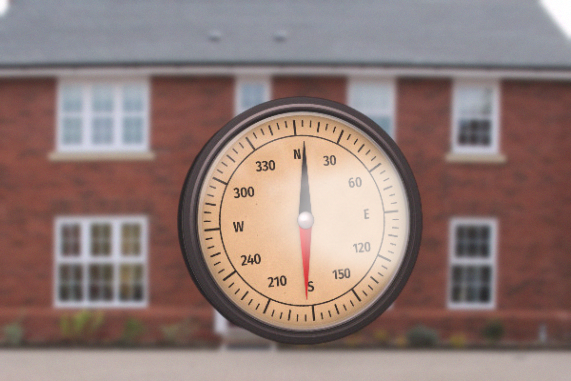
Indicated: 185°
